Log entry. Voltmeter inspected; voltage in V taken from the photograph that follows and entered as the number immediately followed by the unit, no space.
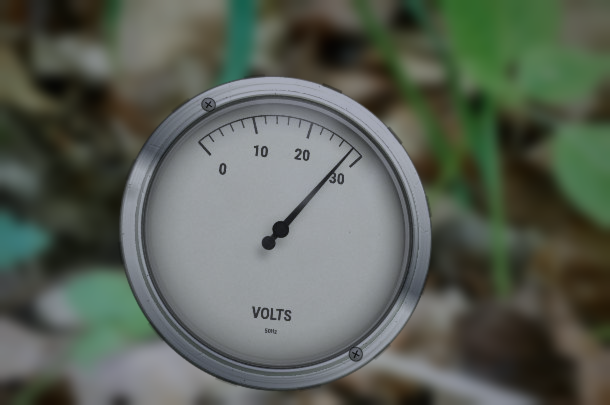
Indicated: 28V
